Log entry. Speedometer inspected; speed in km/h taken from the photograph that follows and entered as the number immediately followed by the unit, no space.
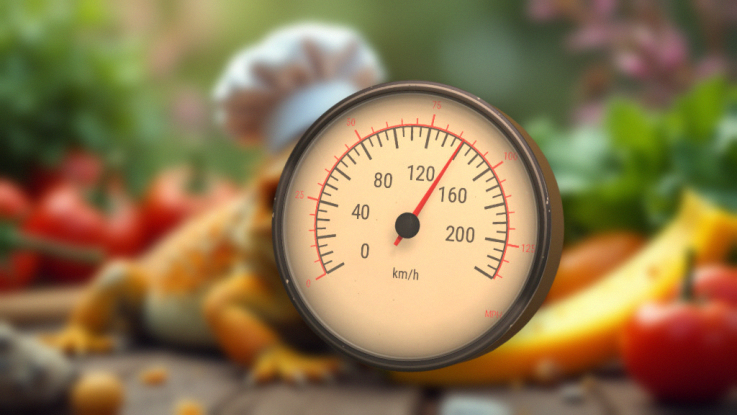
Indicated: 140km/h
